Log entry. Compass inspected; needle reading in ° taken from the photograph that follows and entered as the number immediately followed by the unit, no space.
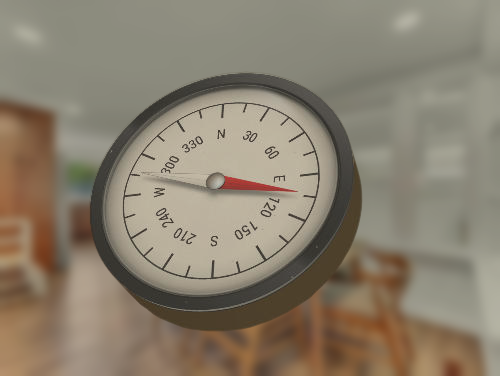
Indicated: 105°
